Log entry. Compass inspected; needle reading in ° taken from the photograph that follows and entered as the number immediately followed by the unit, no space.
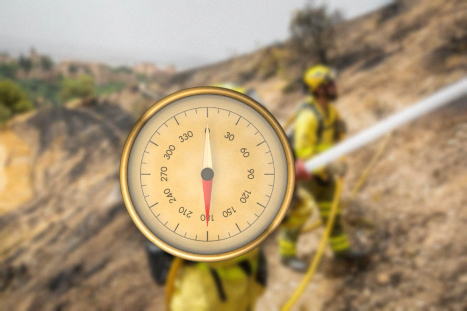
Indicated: 180°
